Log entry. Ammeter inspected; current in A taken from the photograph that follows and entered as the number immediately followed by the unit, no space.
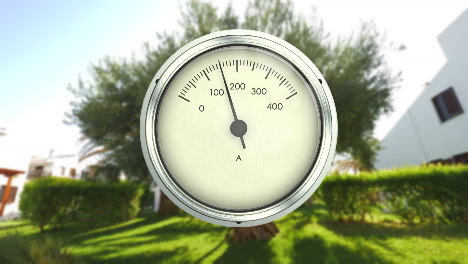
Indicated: 150A
